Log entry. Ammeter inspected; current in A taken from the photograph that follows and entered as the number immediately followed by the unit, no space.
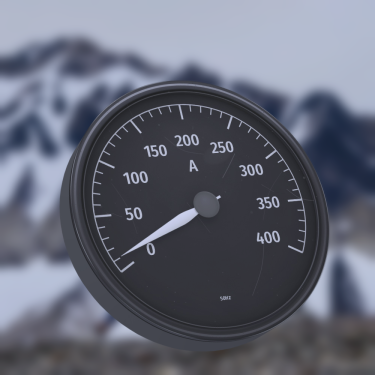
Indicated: 10A
